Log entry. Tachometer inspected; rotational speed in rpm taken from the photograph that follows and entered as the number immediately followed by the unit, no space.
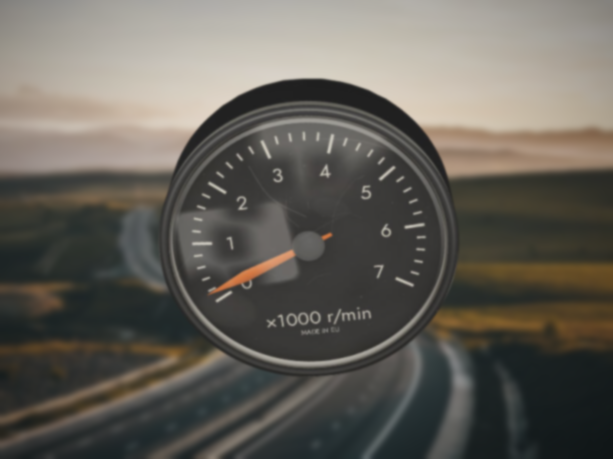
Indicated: 200rpm
